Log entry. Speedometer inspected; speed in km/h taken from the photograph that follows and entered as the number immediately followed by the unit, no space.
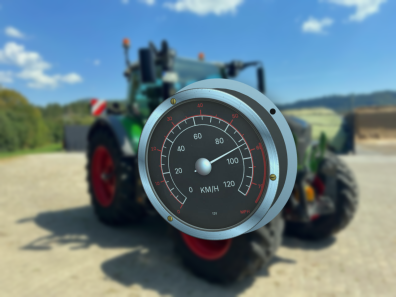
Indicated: 92.5km/h
